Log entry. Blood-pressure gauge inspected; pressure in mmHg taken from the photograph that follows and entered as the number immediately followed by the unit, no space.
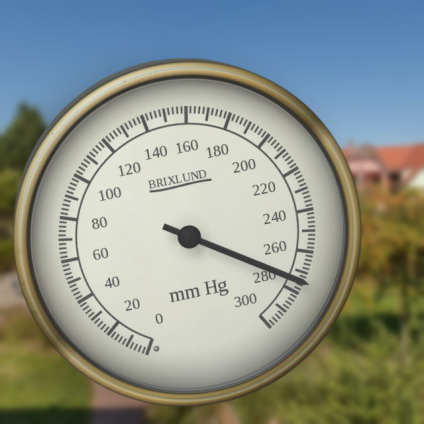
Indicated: 274mmHg
